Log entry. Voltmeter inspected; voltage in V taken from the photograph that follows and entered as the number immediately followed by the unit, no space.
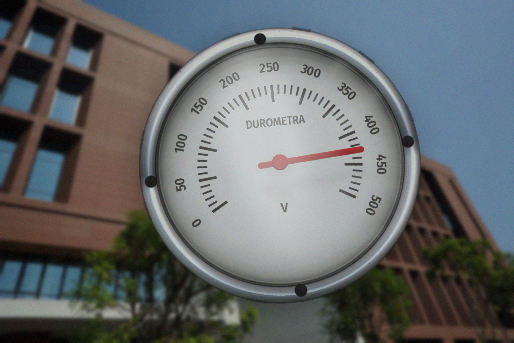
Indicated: 430V
